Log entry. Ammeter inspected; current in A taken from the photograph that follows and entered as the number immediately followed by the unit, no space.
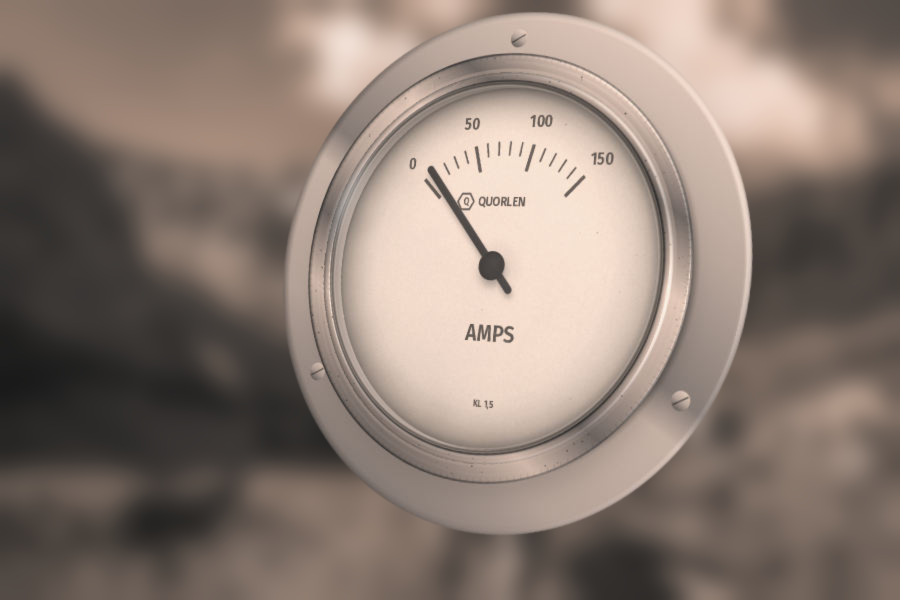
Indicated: 10A
